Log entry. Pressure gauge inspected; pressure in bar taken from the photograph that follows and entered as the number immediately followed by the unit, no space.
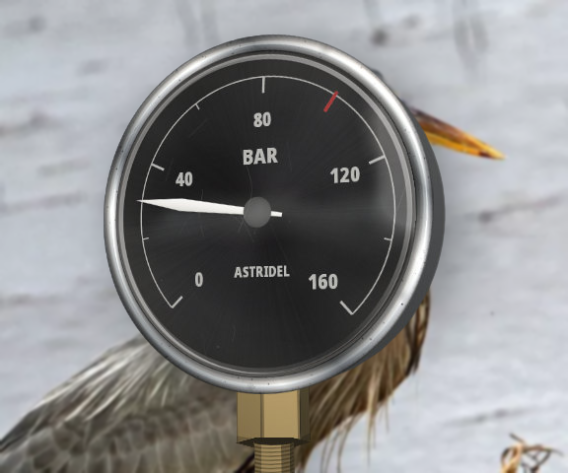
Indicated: 30bar
